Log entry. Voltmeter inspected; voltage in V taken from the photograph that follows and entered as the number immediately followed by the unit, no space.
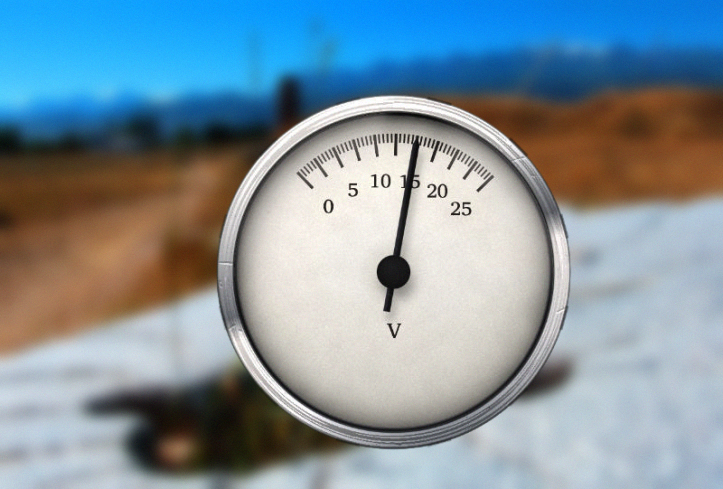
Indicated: 15V
